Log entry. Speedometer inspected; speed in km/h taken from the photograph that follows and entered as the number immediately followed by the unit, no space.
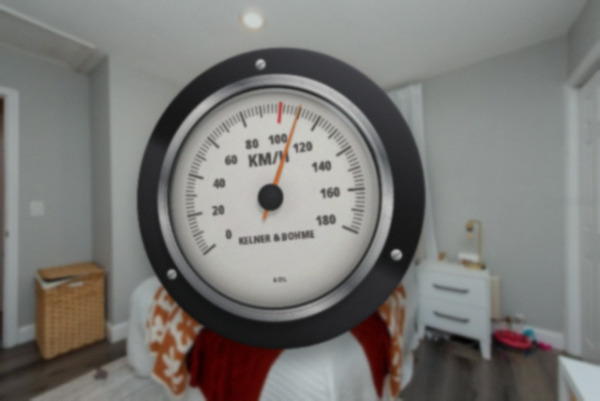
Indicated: 110km/h
